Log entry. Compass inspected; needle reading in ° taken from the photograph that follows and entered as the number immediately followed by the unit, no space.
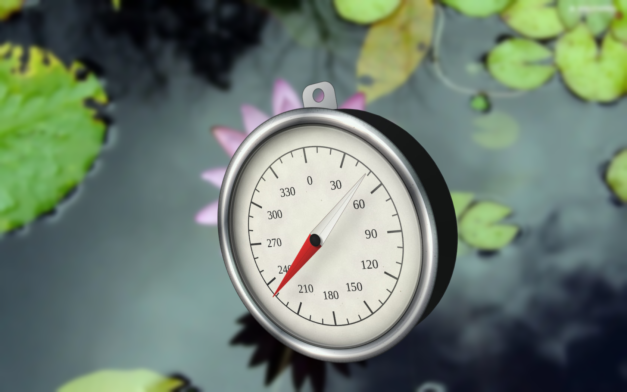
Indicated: 230°
